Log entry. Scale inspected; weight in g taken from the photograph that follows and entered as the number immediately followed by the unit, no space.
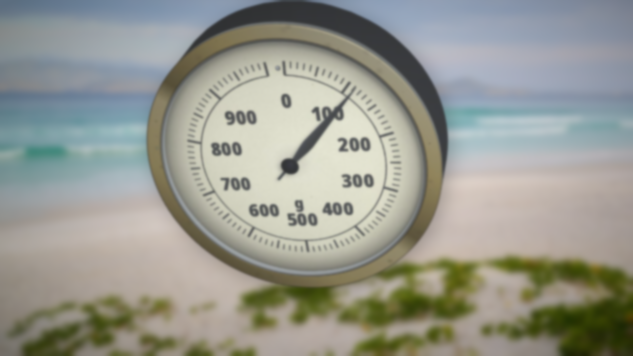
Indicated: 110g
